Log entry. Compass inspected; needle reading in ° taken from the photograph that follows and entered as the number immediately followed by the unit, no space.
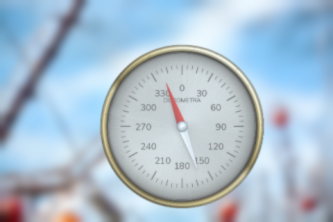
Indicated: 340°
